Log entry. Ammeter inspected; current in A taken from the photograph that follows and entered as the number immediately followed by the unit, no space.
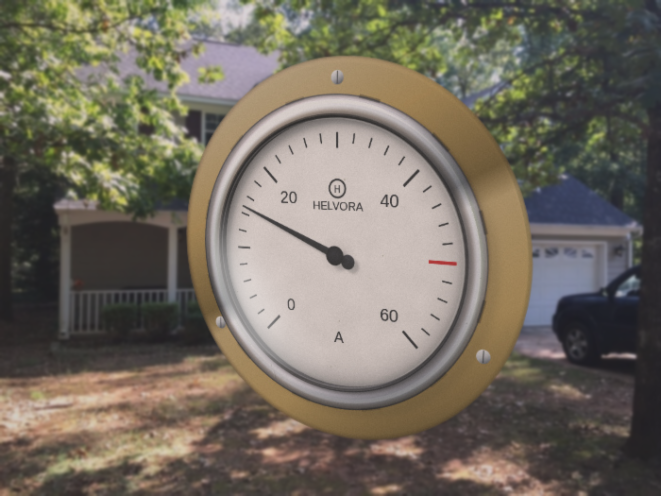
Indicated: 15A
